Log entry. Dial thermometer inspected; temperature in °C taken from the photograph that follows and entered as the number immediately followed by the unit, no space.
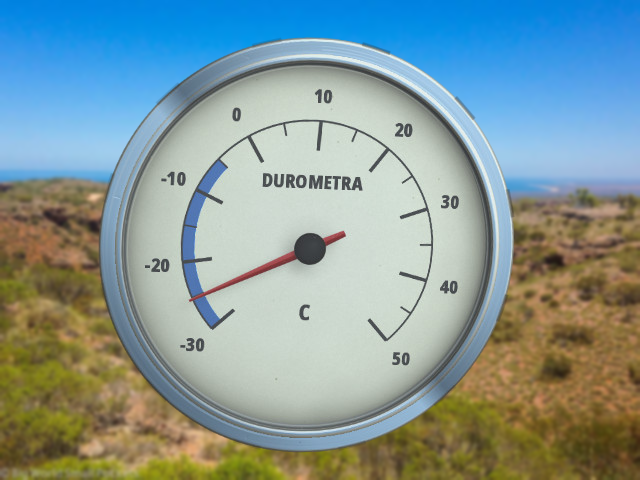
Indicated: -25°C
